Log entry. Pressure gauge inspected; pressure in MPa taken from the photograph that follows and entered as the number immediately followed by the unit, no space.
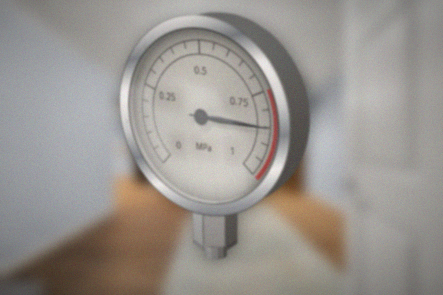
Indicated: 0.85MPa
